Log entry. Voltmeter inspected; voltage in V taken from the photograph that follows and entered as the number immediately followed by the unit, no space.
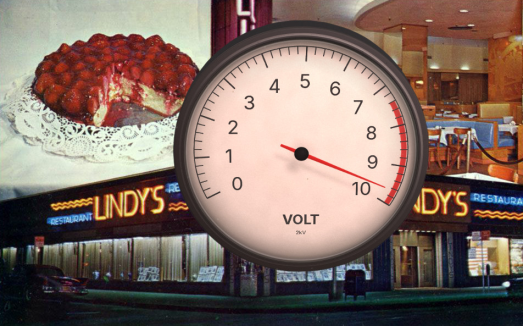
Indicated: 9.6V
